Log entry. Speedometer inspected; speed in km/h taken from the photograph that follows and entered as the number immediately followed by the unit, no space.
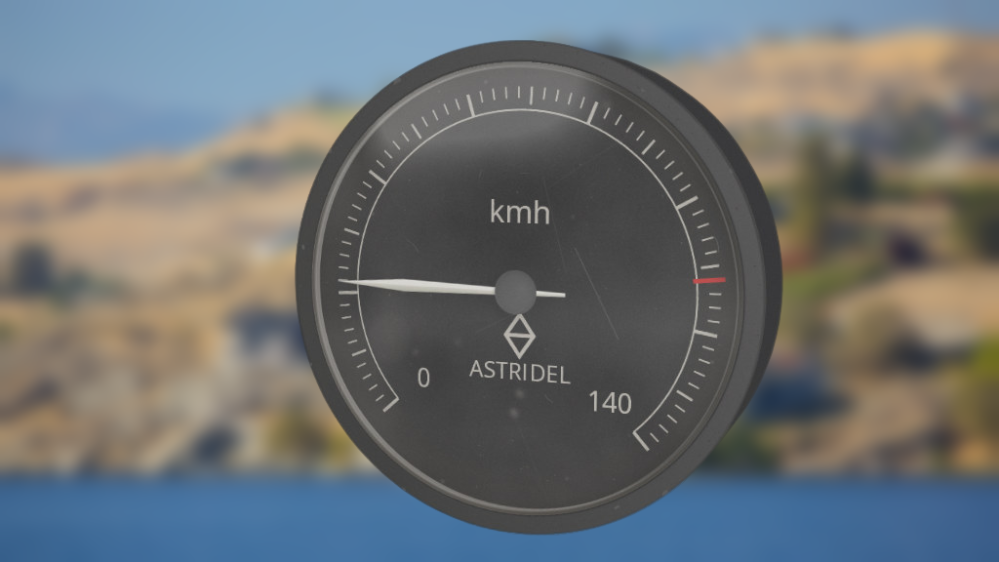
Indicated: 22km/h
